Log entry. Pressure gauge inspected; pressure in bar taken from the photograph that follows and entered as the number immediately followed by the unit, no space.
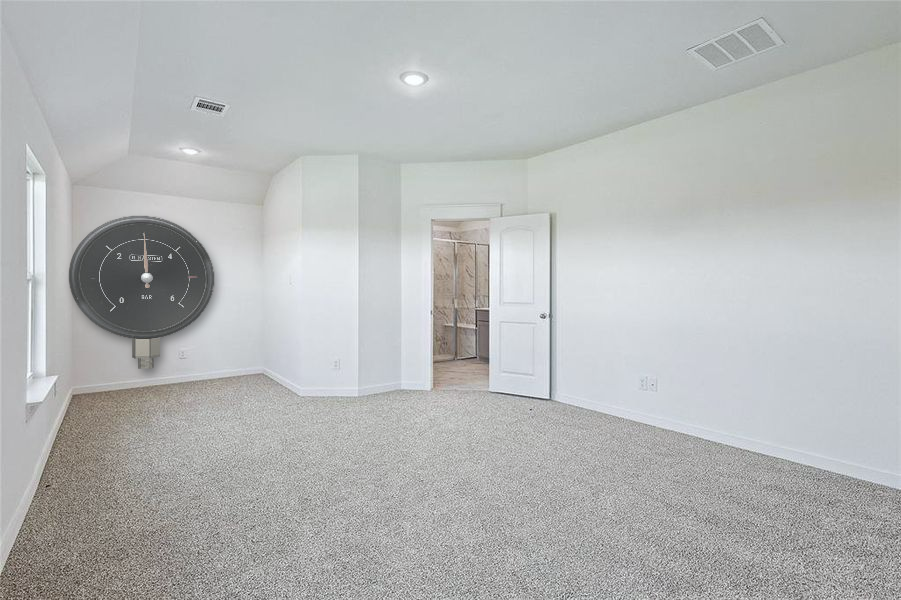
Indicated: 3bar
